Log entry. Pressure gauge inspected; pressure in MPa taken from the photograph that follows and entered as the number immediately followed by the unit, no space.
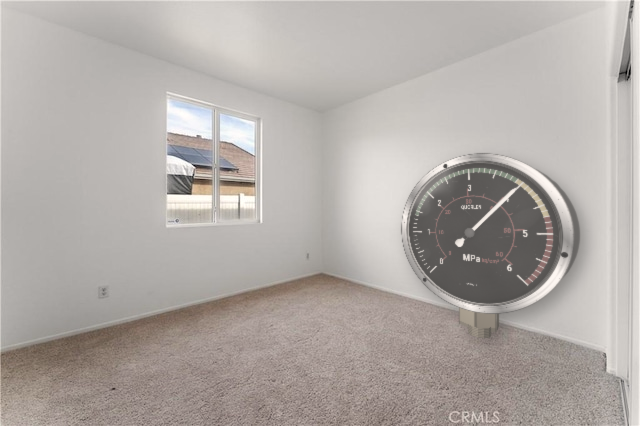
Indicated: 4MPa
